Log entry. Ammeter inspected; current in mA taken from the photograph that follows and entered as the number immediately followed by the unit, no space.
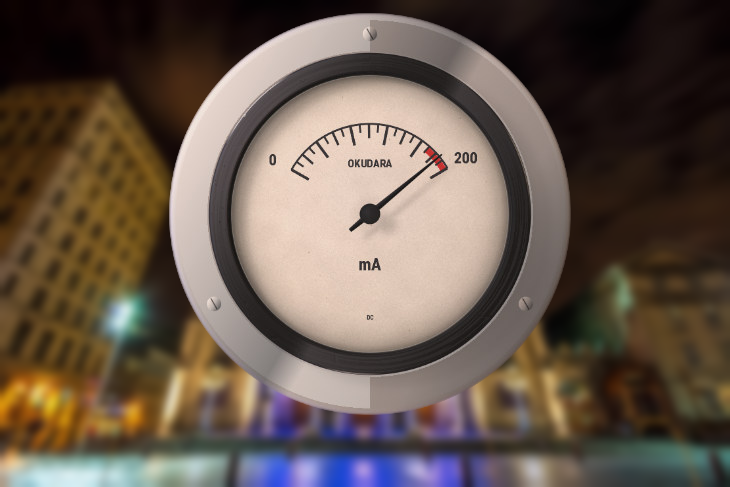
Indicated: 185mA
